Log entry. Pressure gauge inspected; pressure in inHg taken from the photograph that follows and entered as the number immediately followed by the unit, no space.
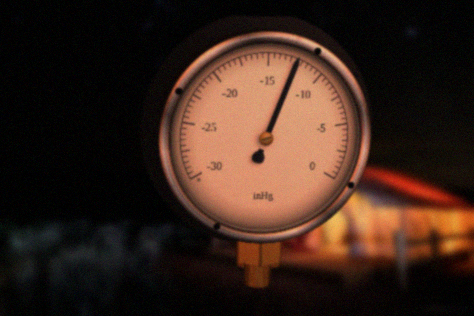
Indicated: -12.5inHg
